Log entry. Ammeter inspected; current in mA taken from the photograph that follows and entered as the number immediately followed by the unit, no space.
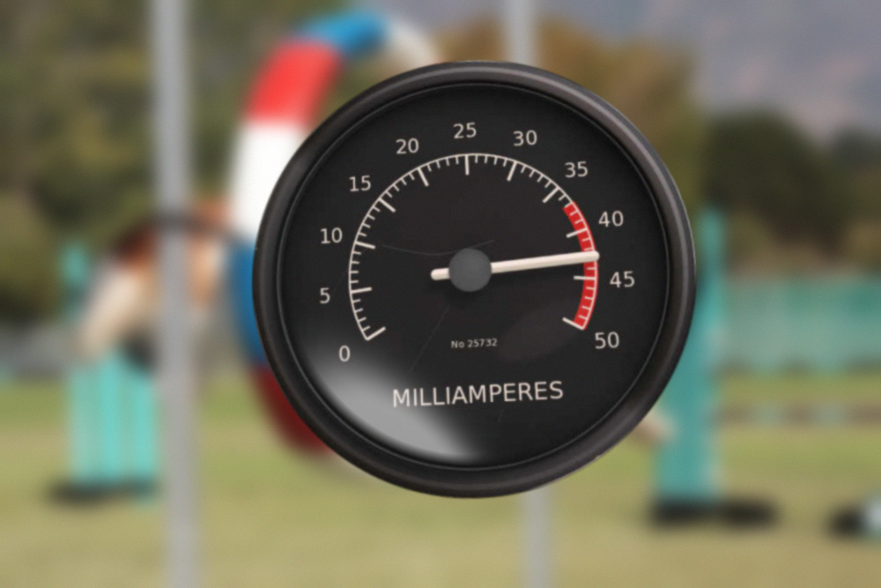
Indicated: 43mA
